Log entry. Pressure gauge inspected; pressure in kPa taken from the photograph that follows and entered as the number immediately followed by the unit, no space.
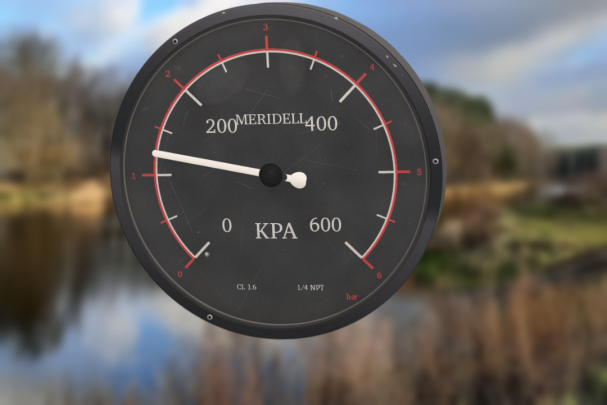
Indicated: 125kPa
